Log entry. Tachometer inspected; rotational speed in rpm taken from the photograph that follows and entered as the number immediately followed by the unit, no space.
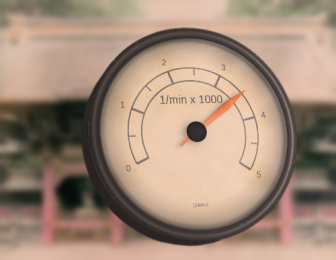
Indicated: 3500rpm
